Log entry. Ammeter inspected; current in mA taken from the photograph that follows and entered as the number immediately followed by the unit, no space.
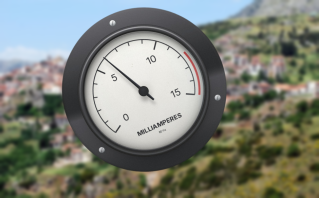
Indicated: 6mA
